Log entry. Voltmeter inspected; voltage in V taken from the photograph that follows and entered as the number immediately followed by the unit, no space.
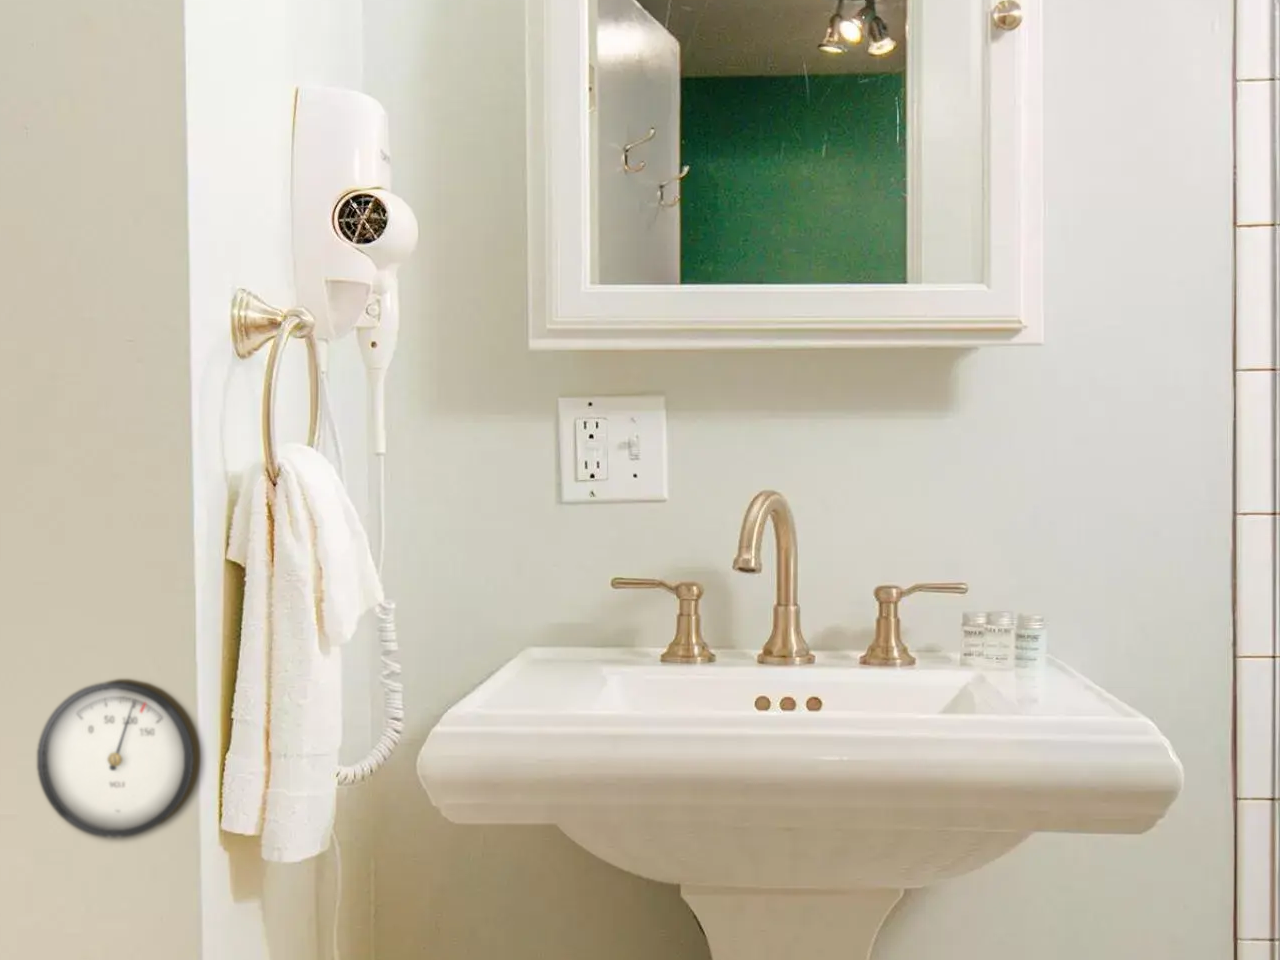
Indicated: 100V
